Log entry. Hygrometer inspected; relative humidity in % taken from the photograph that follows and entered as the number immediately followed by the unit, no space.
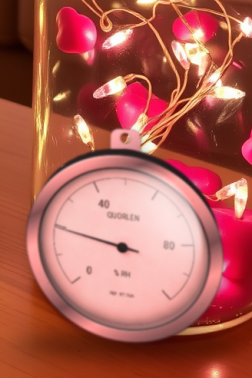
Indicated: 20%
